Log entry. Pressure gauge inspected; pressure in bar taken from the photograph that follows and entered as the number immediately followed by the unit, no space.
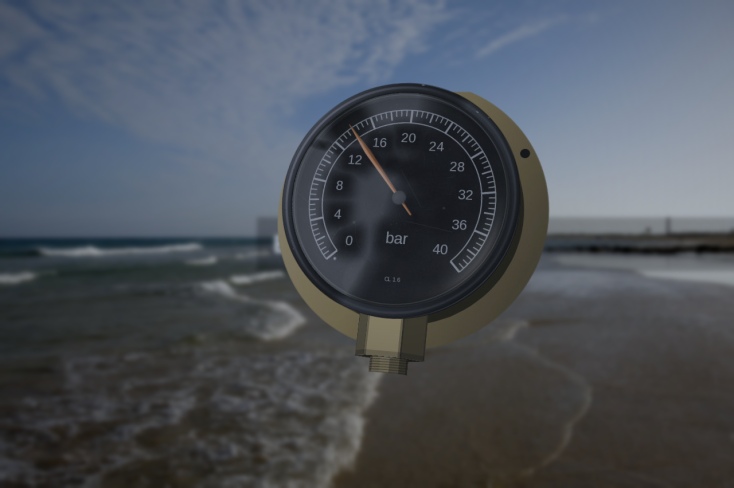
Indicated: 14bar
